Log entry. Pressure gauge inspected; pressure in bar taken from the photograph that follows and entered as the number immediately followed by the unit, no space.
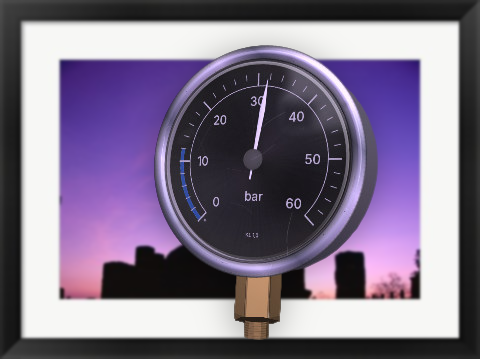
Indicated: 32bar
